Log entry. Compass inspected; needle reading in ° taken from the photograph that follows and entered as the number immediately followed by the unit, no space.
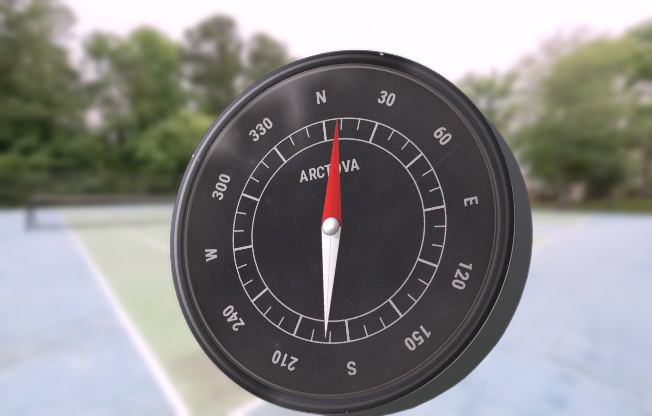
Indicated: 10°
